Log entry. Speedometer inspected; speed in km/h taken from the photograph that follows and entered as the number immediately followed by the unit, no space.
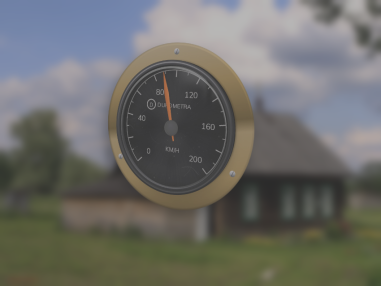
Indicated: 90km/h
